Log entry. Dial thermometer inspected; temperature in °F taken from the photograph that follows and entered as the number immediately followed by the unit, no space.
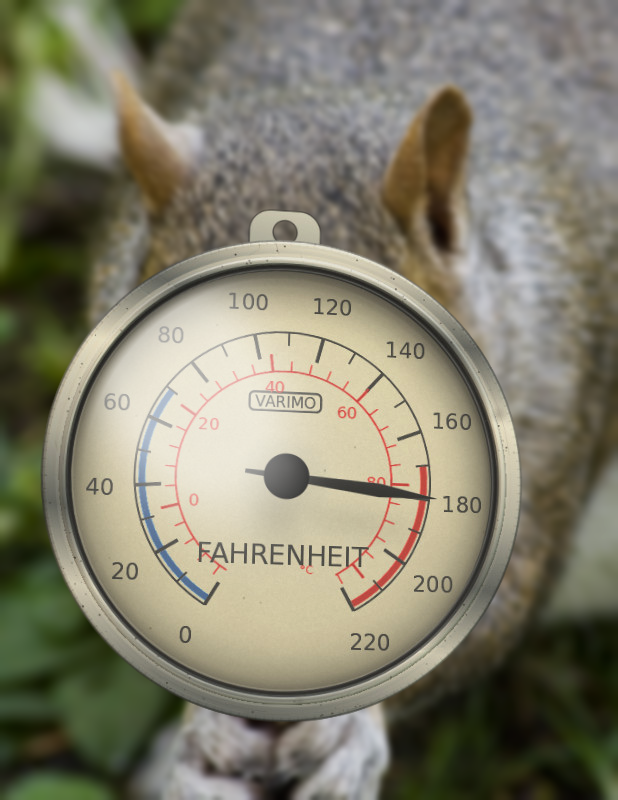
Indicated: 180°F
